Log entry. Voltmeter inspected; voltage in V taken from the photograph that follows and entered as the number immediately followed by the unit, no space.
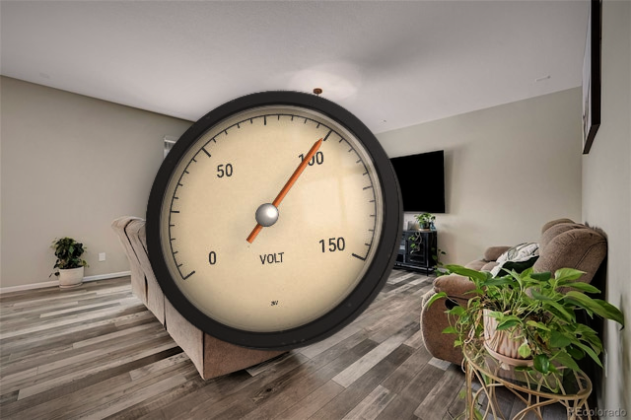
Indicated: 100V
